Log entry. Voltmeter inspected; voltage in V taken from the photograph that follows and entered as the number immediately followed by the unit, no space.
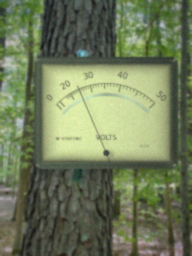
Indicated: 25V
